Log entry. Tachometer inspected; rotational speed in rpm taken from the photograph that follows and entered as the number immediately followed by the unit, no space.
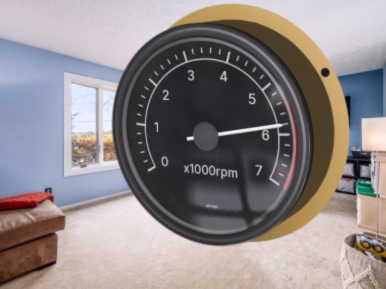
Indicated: 5800rpm
